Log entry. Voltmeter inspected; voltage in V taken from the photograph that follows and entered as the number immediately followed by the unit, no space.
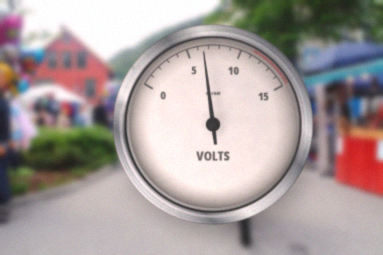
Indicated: 6.5V
